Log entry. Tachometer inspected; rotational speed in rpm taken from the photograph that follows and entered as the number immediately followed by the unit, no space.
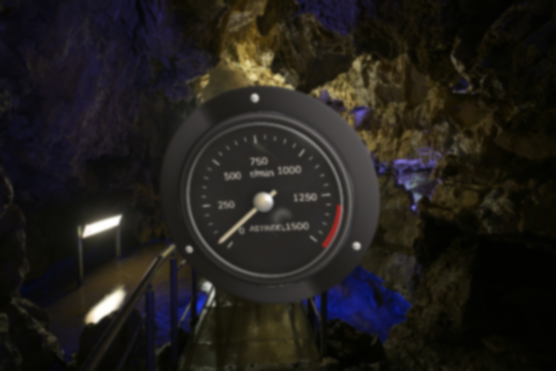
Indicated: 50rpm
